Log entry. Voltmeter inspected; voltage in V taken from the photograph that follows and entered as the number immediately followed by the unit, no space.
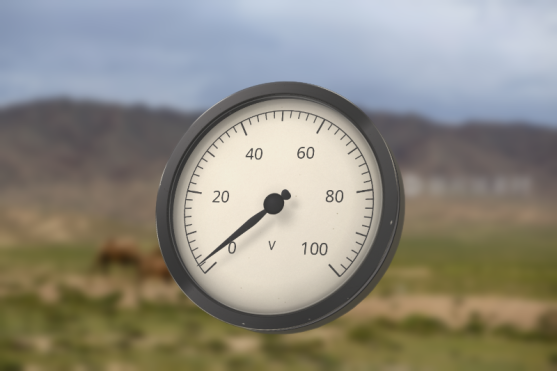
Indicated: 2V
